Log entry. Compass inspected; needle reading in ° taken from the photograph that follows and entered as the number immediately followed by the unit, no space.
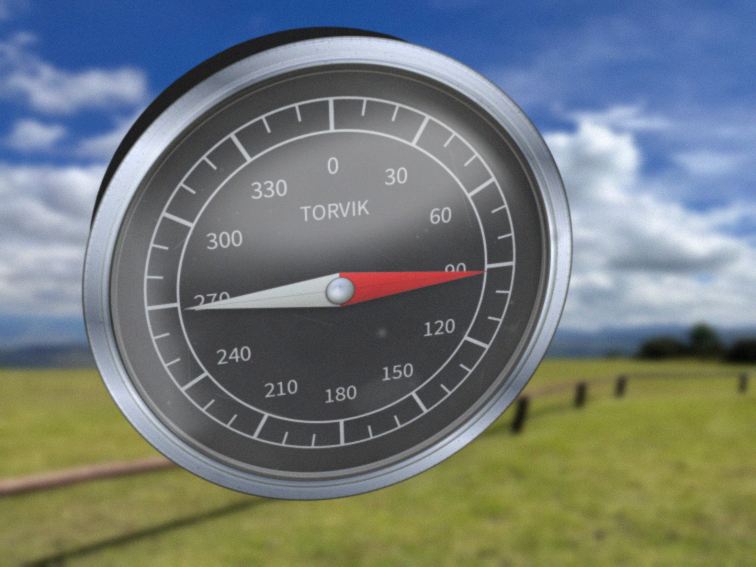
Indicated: 90°
